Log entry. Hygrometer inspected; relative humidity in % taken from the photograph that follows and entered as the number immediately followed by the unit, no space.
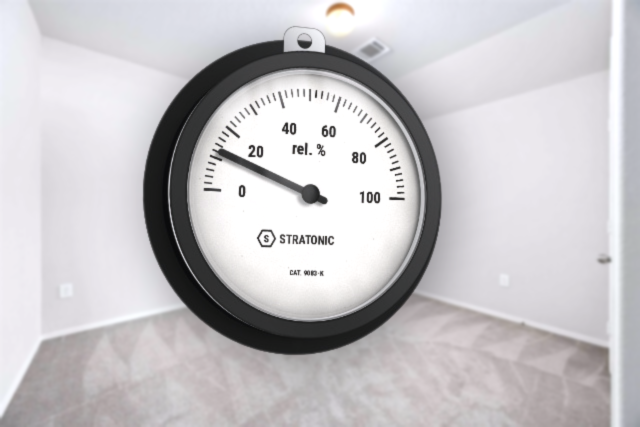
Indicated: 12%
